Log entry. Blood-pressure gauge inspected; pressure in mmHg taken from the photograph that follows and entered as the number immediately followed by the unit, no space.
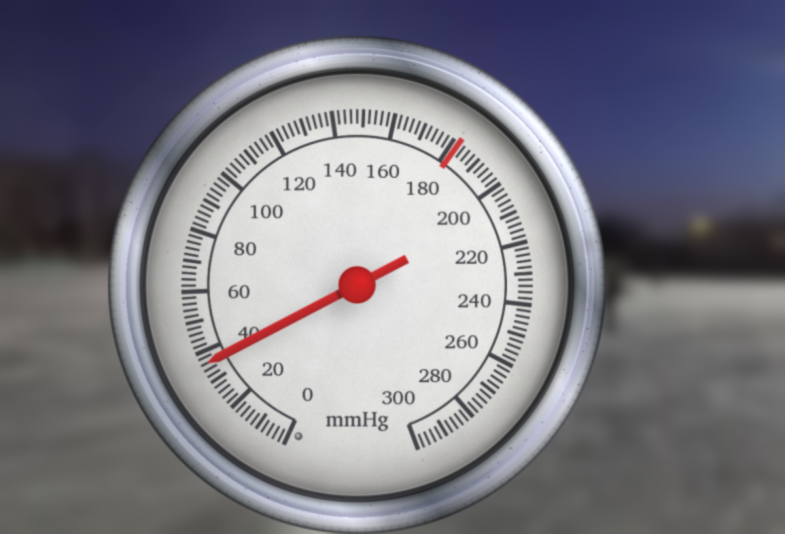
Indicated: 36mmHg
